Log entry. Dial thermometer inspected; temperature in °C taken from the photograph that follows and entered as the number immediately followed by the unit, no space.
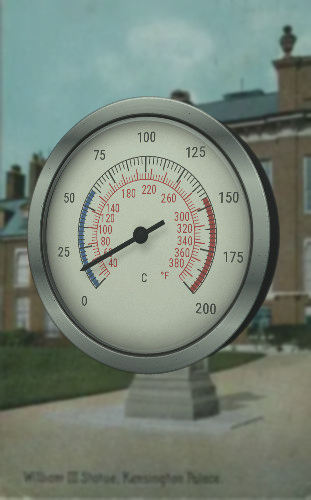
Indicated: 12.5°C
